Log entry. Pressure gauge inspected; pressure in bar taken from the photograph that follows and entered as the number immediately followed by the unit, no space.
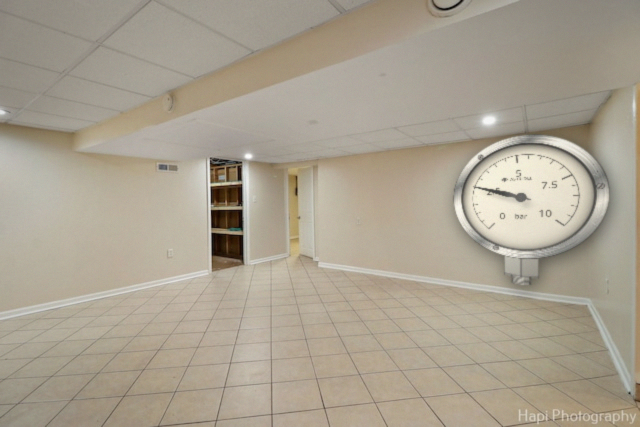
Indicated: 2.5bar
